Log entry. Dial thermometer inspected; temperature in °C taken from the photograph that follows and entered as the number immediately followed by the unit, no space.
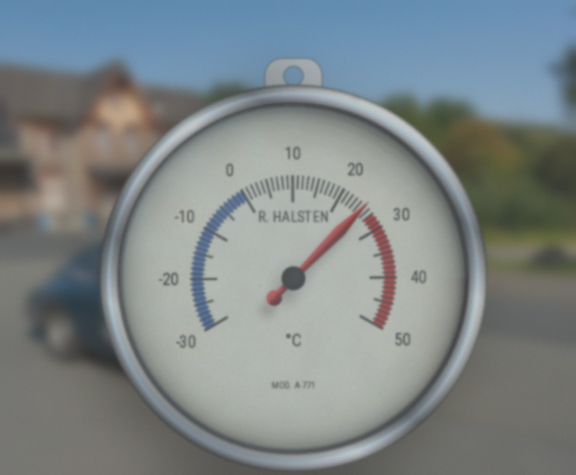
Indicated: 25°C
